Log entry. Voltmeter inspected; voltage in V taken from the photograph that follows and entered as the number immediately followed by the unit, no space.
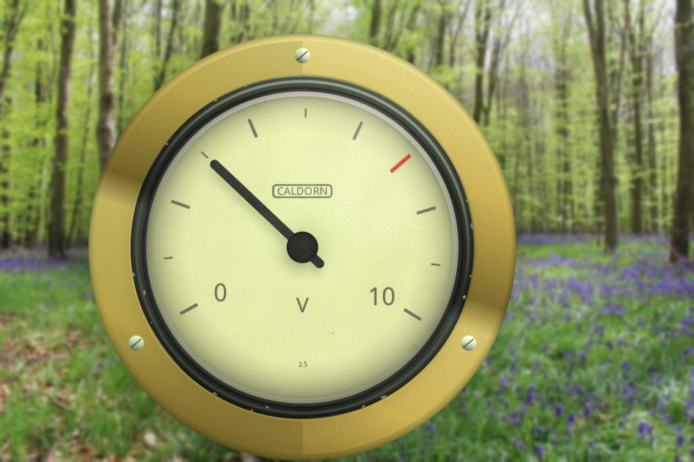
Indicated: 3V
